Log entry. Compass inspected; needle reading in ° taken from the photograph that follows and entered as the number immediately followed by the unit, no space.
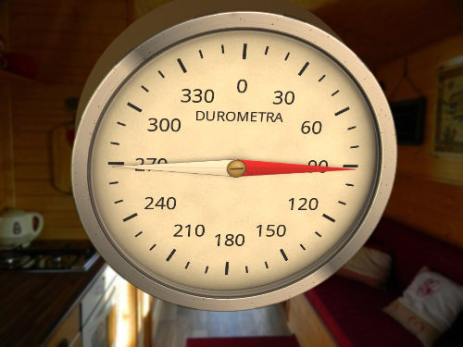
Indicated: 90°
